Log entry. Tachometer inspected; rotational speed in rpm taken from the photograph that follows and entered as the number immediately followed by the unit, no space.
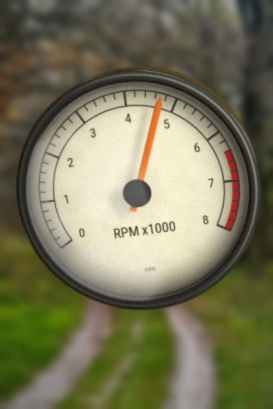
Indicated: 4700rpm
